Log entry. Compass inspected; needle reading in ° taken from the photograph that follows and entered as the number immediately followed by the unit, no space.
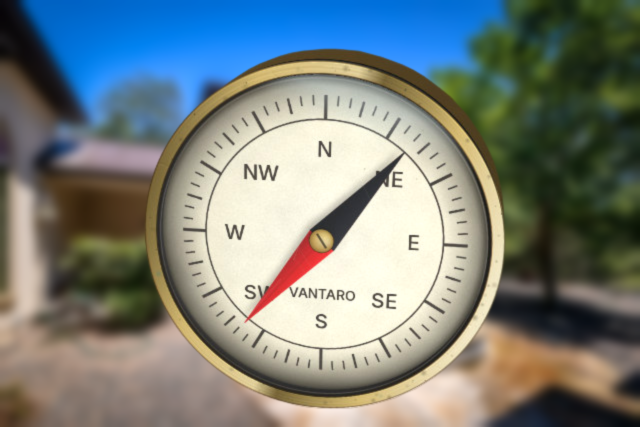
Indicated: 220°
